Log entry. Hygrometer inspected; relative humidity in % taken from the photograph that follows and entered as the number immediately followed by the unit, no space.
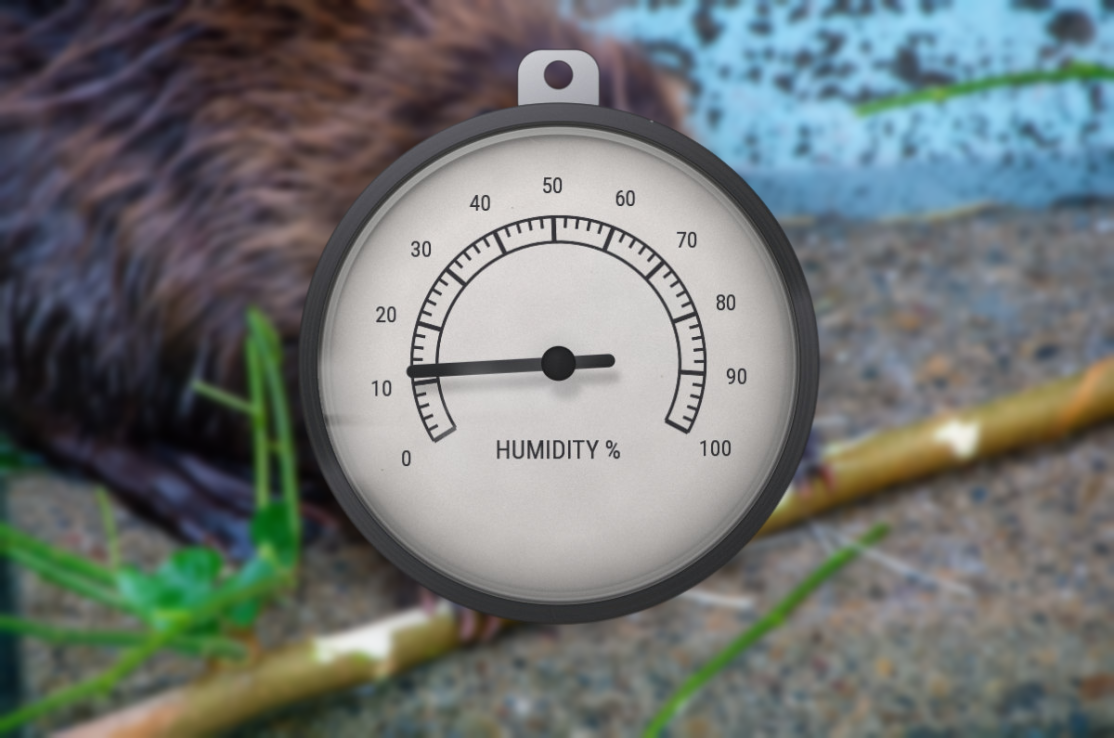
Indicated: 12%
